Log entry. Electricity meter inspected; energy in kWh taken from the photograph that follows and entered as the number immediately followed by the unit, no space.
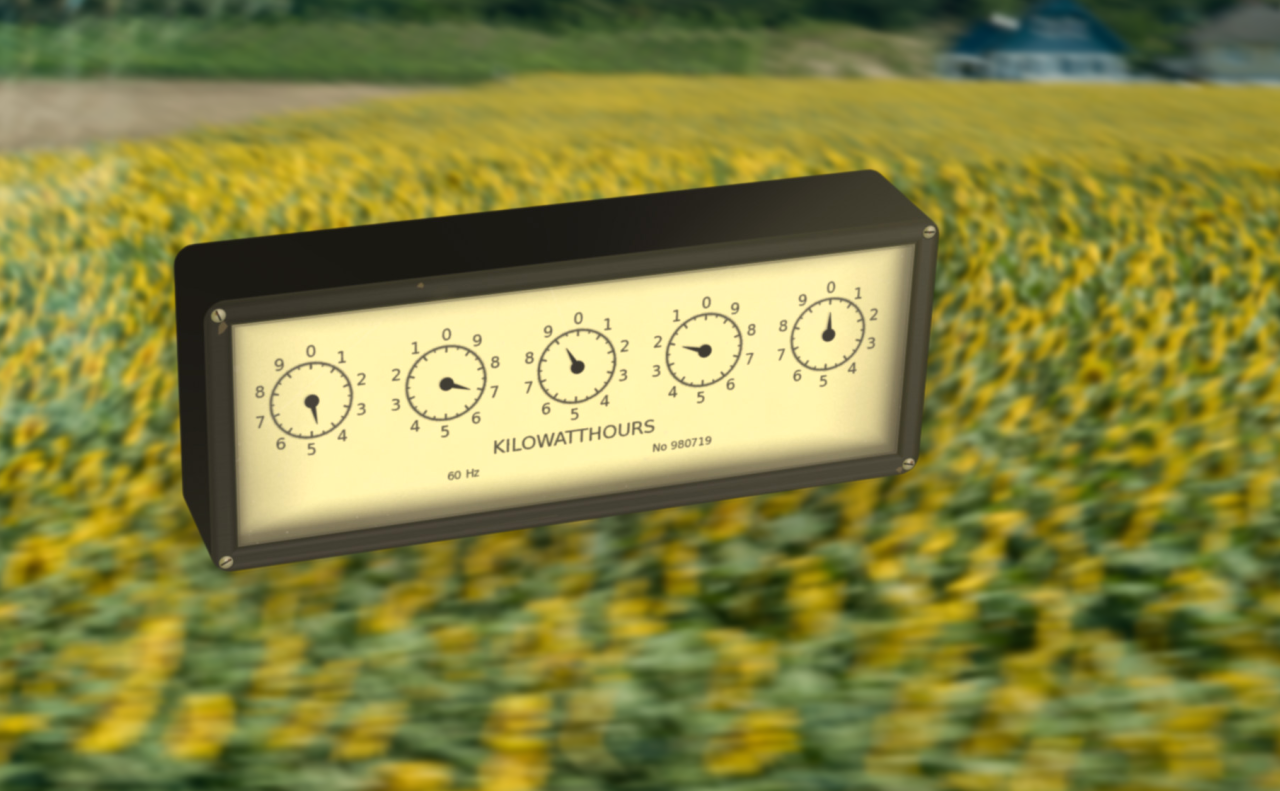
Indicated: 46920kWh
